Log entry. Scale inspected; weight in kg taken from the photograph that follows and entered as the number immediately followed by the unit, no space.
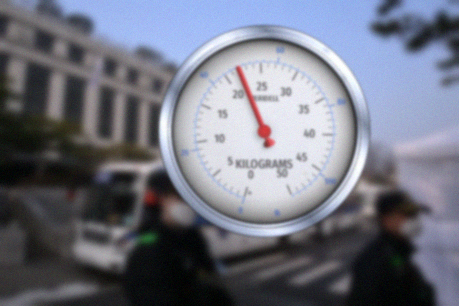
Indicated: 22kg
